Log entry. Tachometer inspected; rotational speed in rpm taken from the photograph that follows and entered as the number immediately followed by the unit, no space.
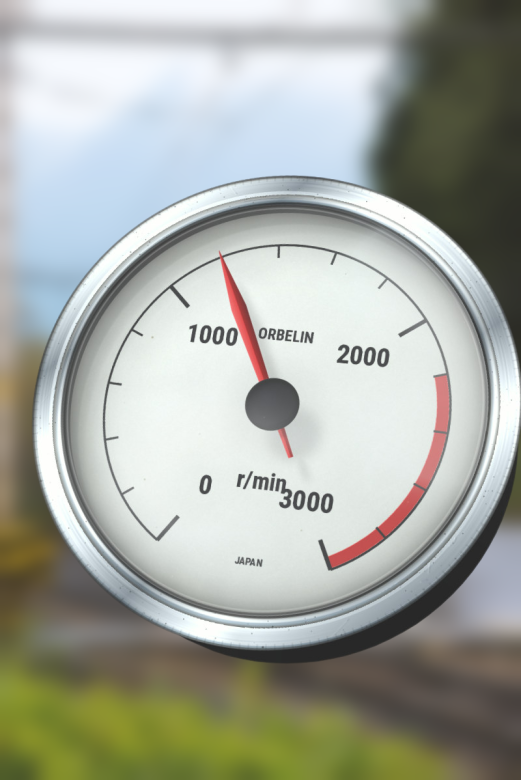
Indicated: 1200rpm
